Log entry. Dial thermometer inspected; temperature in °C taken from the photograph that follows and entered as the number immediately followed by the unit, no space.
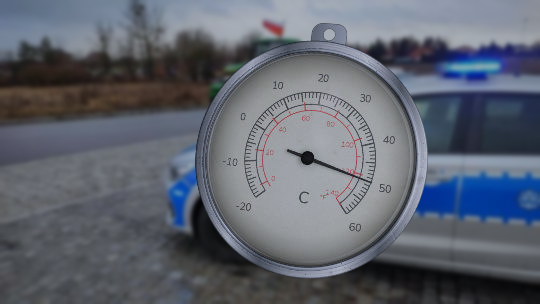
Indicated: 50°C
